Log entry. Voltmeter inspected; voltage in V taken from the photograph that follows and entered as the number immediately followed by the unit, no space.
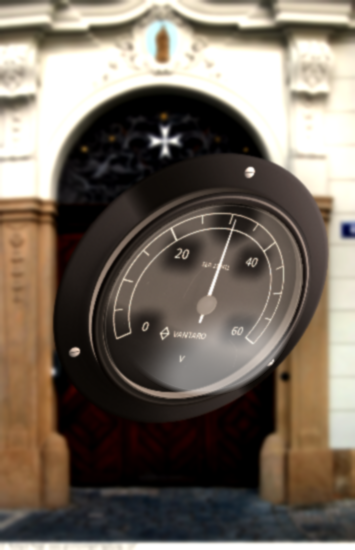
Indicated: 30V
